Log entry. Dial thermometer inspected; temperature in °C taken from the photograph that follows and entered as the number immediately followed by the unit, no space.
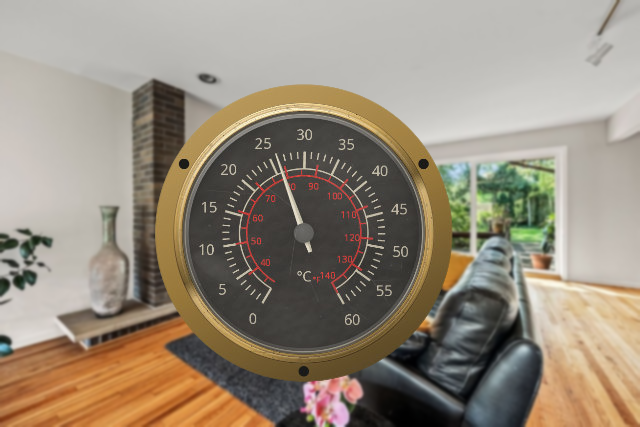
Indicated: 26°C
